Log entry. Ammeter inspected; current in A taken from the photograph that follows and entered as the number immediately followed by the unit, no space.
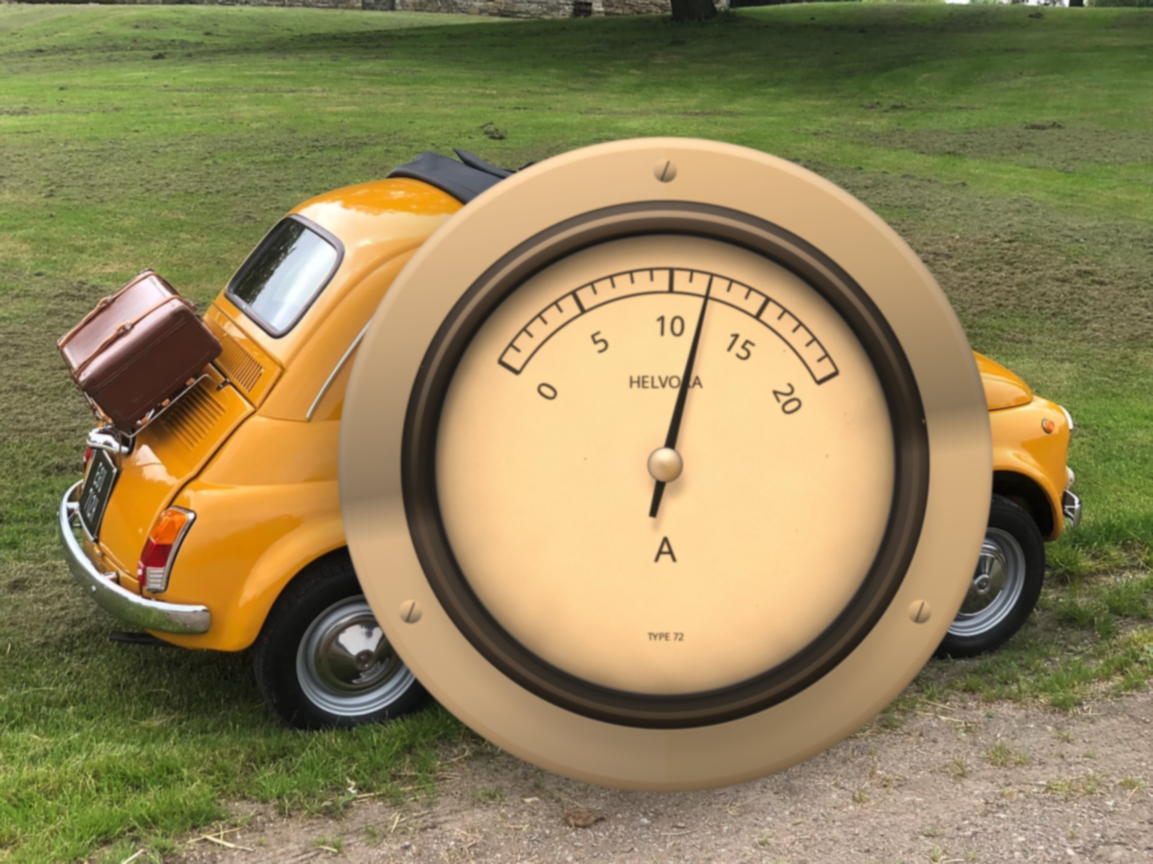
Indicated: 12A
